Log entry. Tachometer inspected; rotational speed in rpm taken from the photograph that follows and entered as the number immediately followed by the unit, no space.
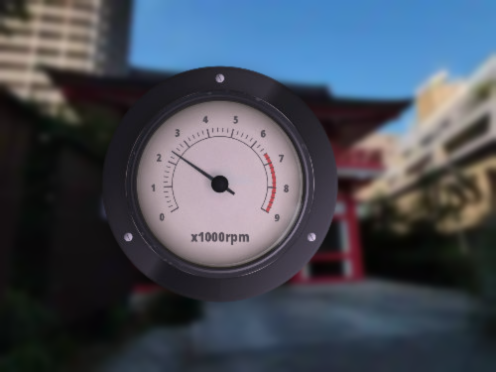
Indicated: 2400rpm
